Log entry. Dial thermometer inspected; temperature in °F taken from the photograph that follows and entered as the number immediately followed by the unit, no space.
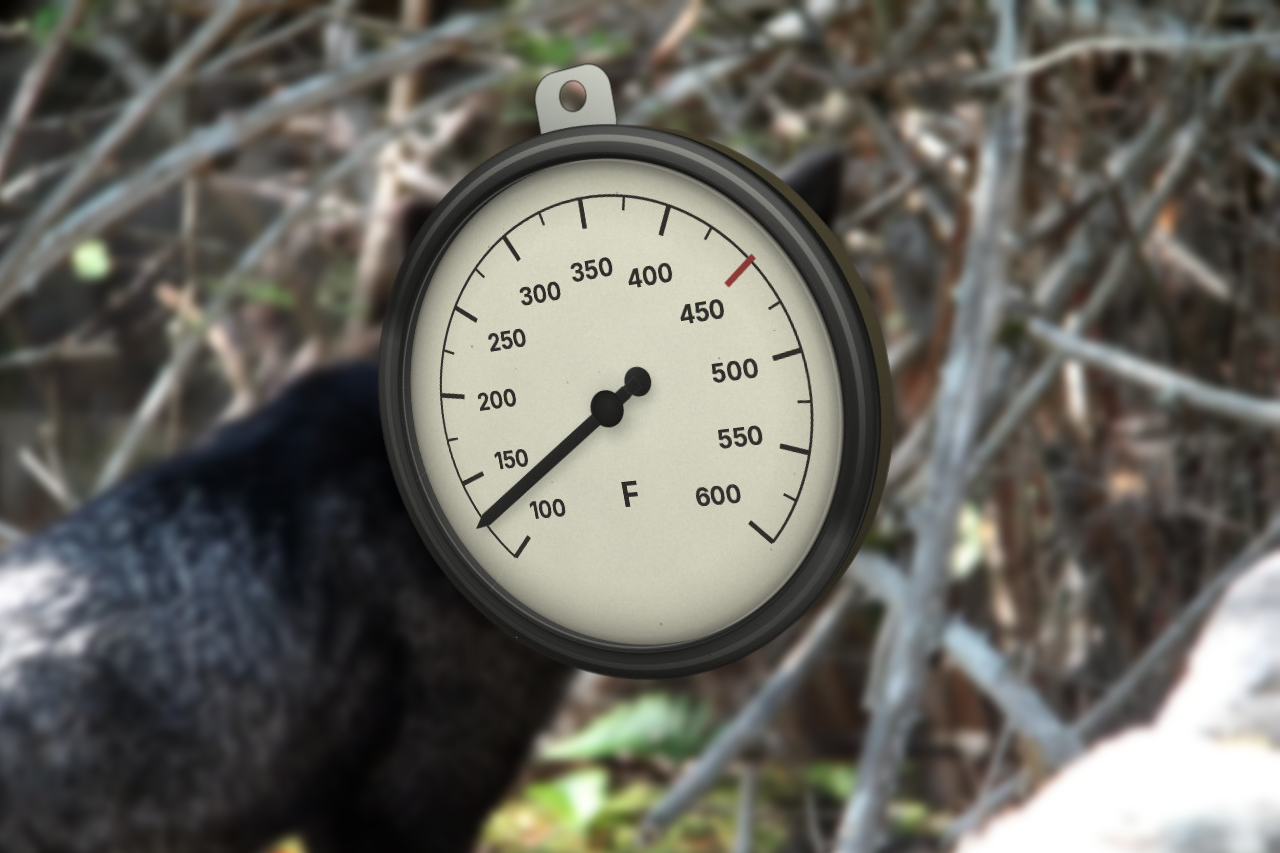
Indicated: 125°F
